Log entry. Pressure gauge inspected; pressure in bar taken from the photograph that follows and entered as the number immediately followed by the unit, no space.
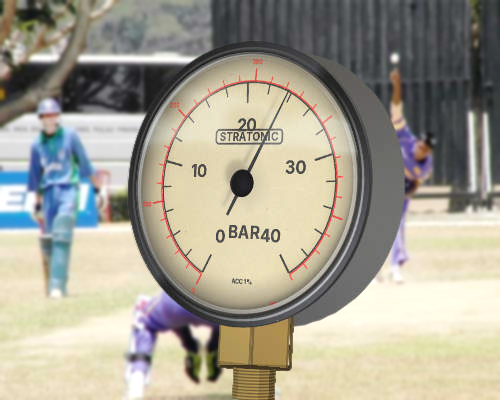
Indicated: 24bar
